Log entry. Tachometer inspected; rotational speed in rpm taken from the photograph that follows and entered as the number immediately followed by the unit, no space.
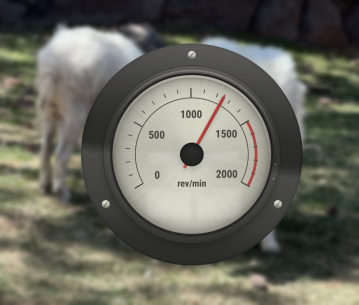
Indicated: 1250rpm
